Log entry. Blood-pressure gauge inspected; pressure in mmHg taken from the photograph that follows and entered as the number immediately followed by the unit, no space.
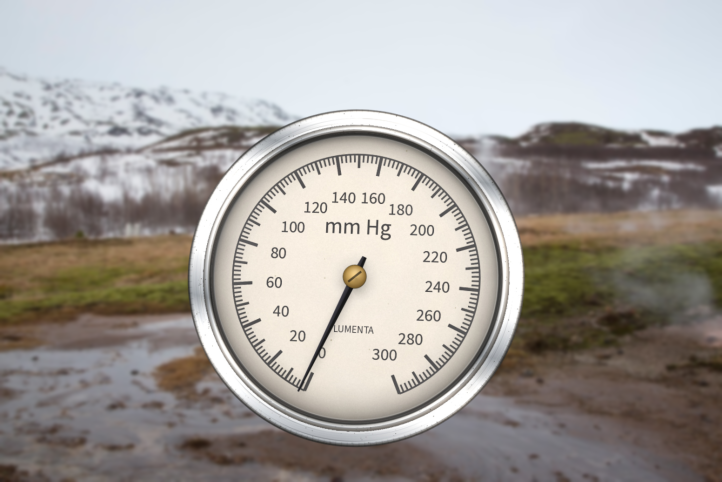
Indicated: 2mmHg
